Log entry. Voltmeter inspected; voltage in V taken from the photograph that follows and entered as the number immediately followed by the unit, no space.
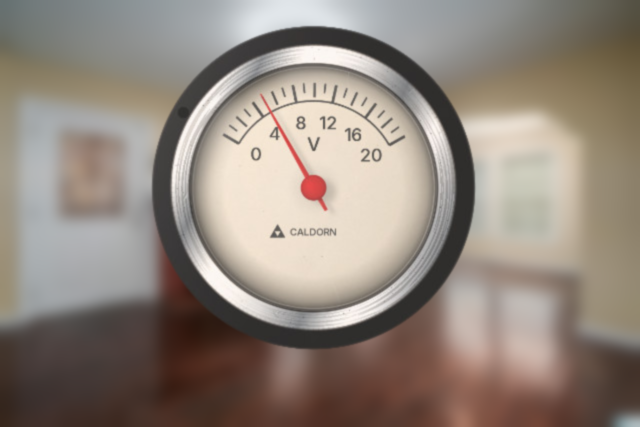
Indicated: 5V
